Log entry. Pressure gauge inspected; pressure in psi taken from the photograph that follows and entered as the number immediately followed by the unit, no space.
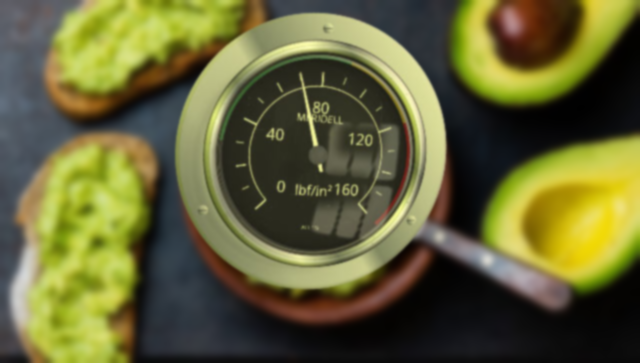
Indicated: 70psi
